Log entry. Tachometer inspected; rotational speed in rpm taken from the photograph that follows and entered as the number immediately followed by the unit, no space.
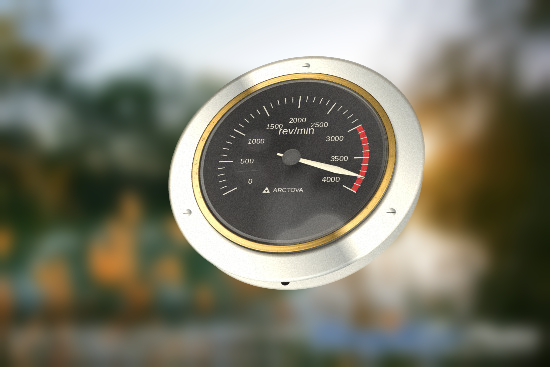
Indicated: 3800rpm
